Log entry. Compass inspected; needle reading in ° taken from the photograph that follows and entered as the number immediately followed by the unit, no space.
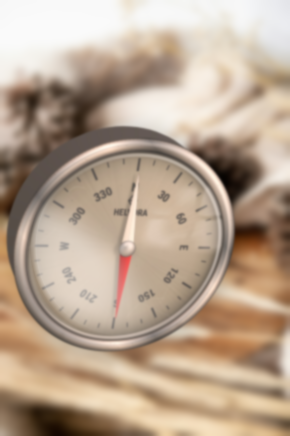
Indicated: 180°
